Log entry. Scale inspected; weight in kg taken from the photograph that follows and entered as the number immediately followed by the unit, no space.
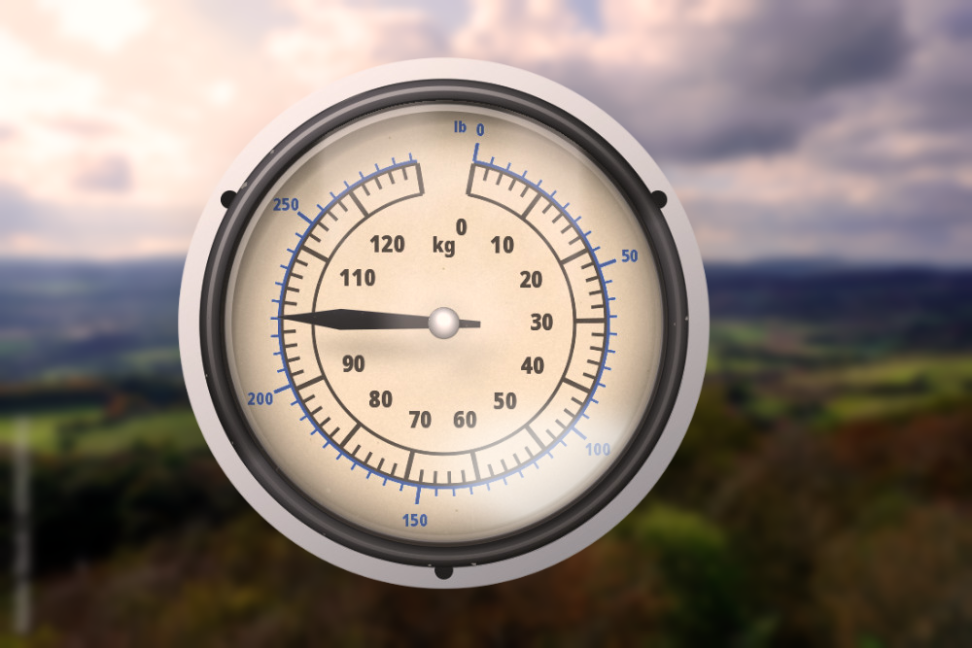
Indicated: 100kg
